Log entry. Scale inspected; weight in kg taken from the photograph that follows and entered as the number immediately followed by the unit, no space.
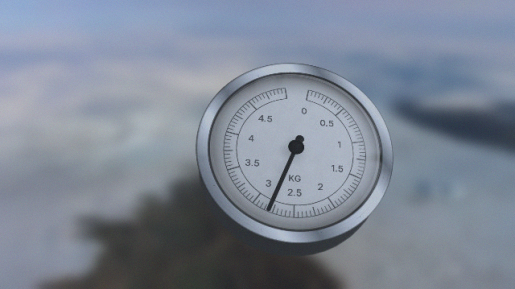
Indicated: 2.8kg
